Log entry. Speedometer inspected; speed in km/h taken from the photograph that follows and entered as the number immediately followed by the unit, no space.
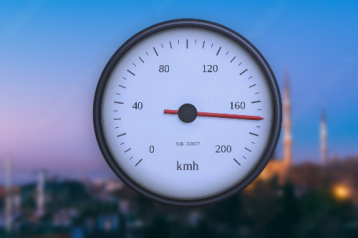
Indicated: 170km/h
